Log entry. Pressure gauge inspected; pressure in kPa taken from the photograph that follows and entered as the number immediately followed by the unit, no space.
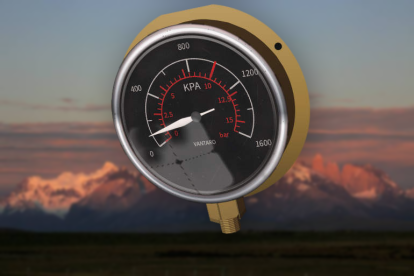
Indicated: 100kPa
